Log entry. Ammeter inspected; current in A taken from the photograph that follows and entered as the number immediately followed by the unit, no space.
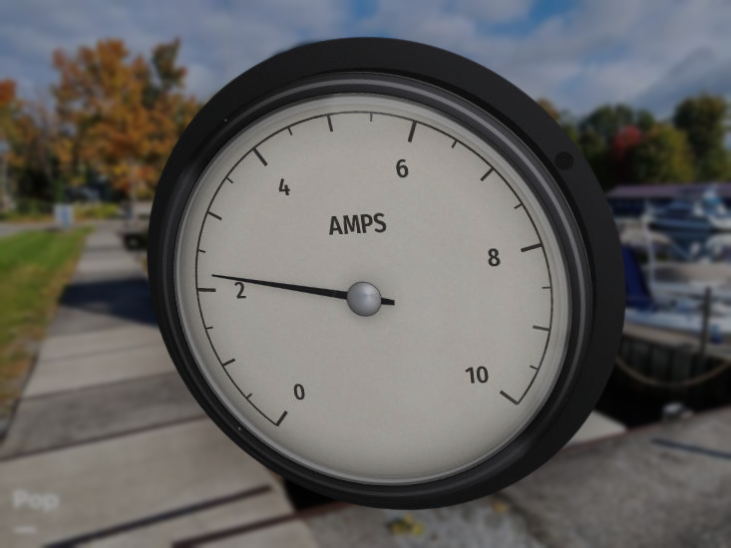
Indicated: 2.25A
